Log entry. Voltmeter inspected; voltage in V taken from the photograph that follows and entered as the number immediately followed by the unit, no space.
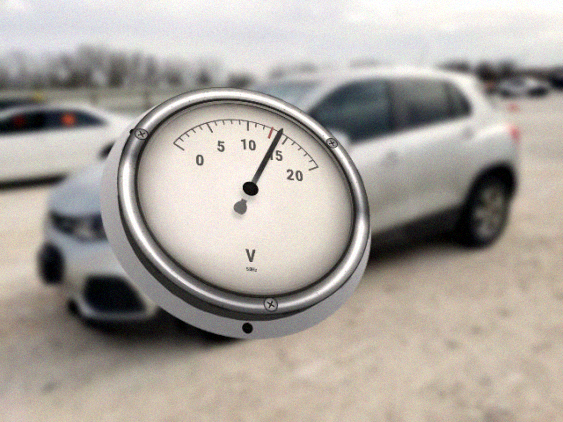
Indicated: 14V
